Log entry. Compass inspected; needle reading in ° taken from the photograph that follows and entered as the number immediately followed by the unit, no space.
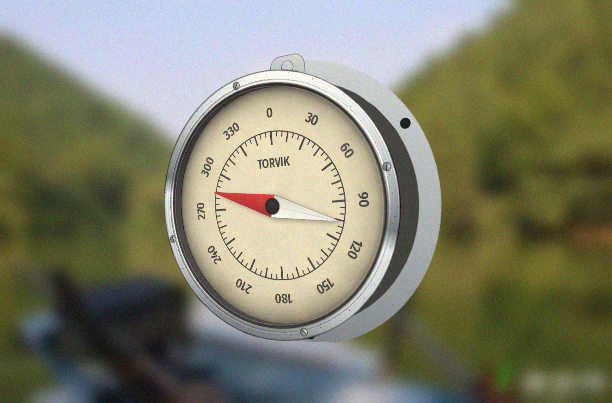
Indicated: 285°
